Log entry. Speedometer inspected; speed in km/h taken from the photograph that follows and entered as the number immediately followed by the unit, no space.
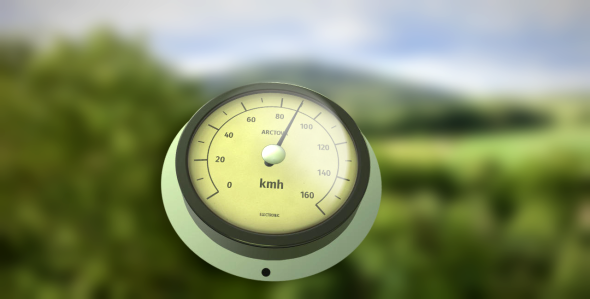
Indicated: 90km/h
